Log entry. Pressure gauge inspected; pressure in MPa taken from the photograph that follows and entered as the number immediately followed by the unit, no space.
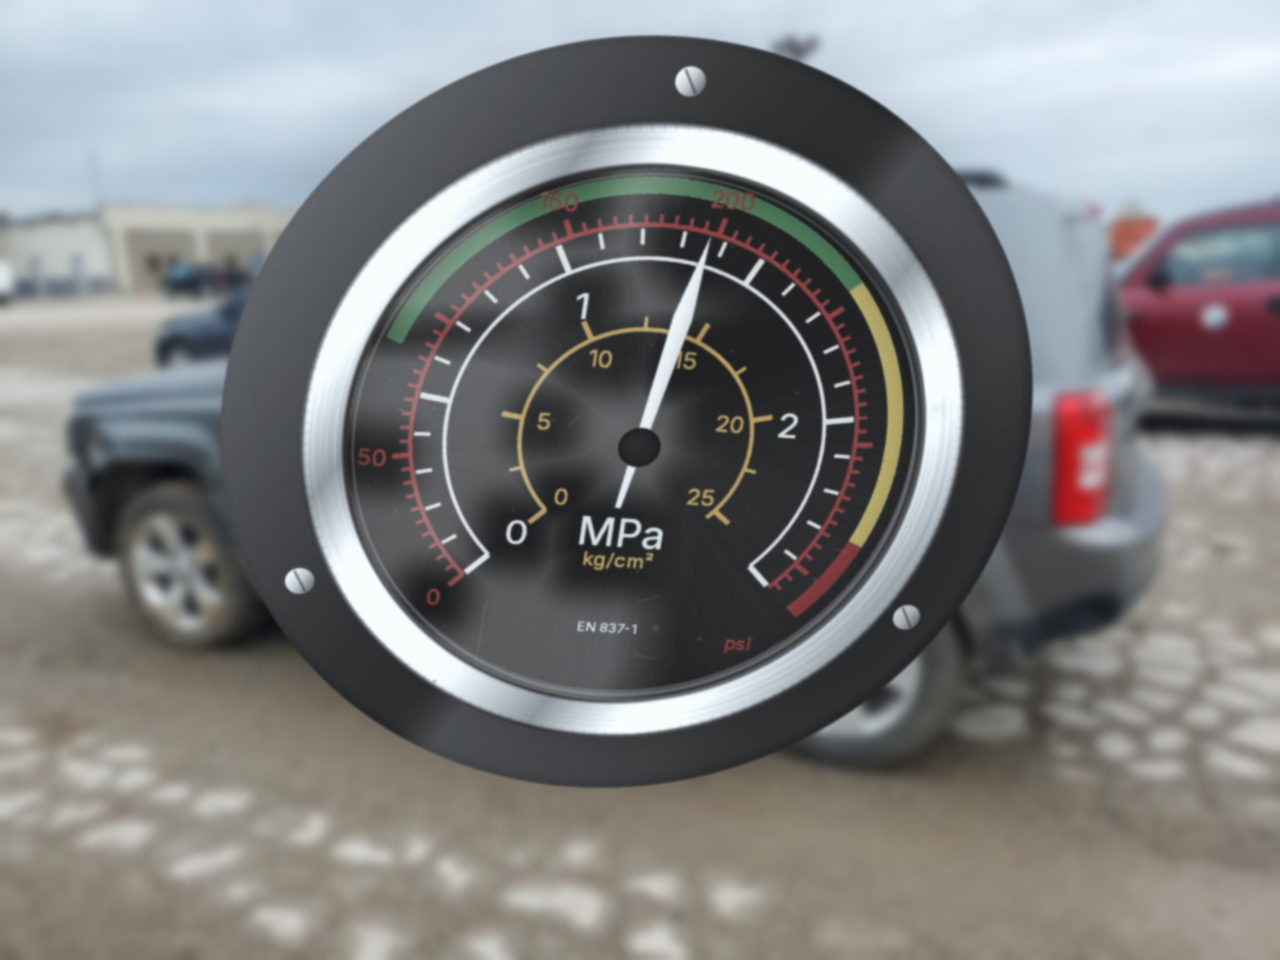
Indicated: 1.35MPa
